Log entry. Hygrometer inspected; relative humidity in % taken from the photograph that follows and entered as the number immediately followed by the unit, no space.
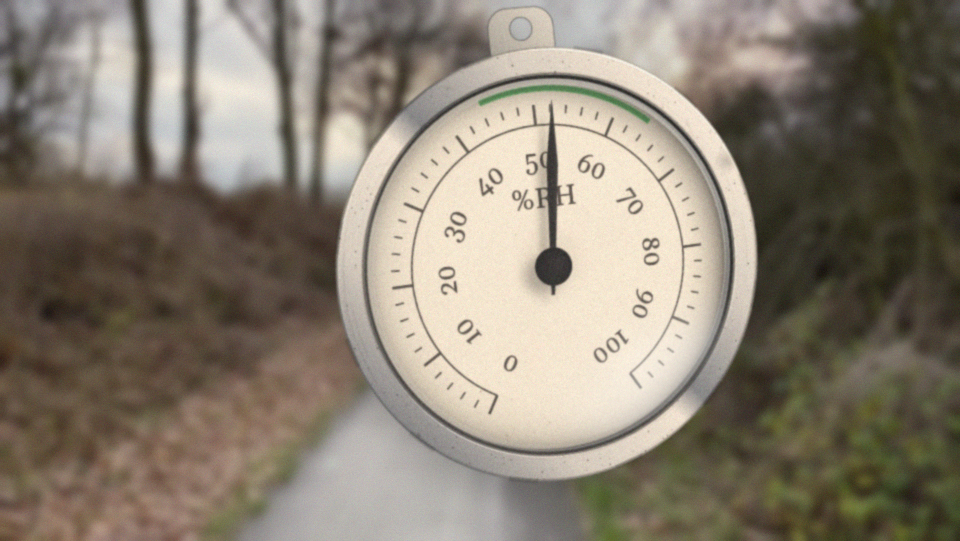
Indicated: 52%
